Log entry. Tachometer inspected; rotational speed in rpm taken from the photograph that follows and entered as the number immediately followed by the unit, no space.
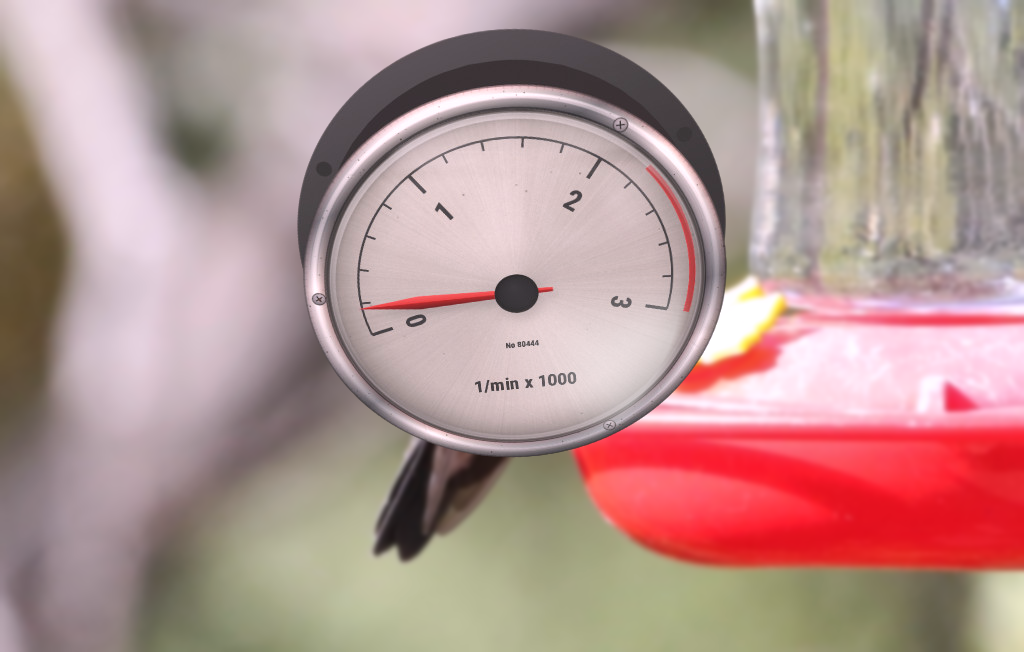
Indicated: 200rpm
